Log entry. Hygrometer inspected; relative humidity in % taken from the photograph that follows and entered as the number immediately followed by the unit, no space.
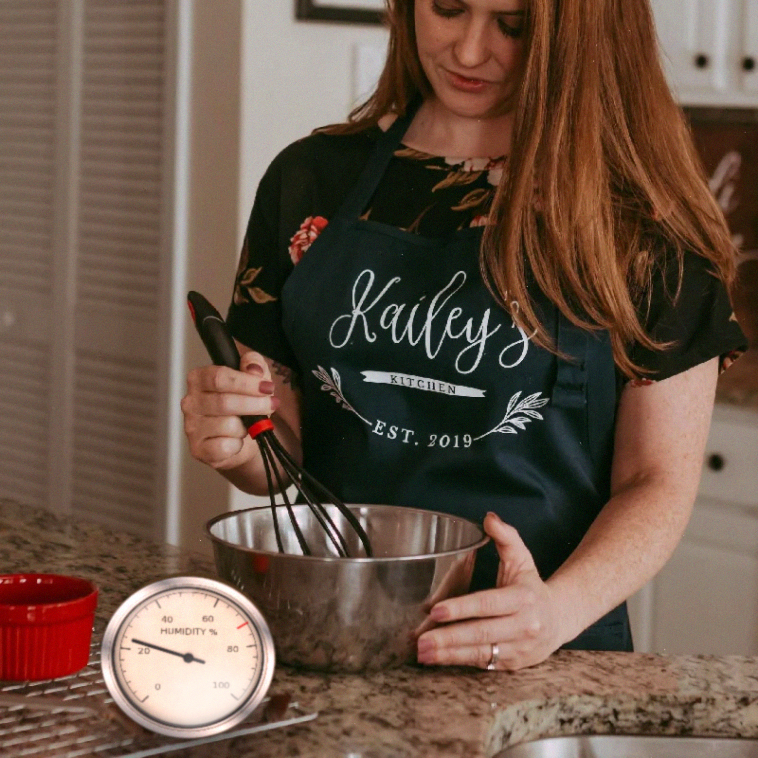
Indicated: 24%
